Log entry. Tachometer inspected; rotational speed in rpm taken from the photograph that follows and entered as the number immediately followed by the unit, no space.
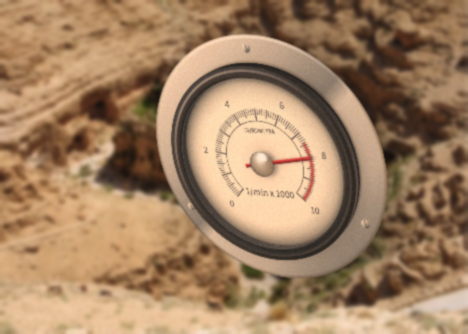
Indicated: 8000rpm
